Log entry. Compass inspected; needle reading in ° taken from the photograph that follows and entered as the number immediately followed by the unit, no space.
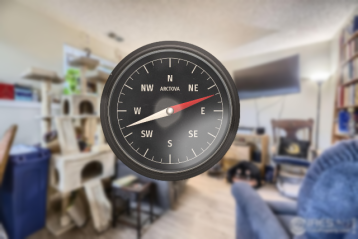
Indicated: 70°
